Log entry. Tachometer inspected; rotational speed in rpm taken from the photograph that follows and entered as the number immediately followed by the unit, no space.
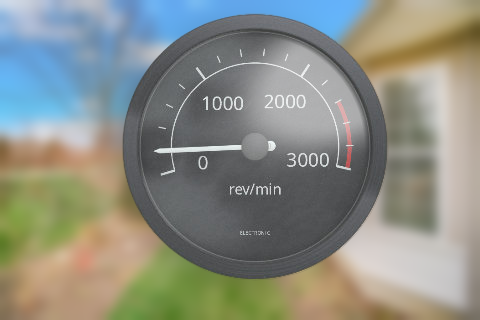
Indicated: 200rpm
